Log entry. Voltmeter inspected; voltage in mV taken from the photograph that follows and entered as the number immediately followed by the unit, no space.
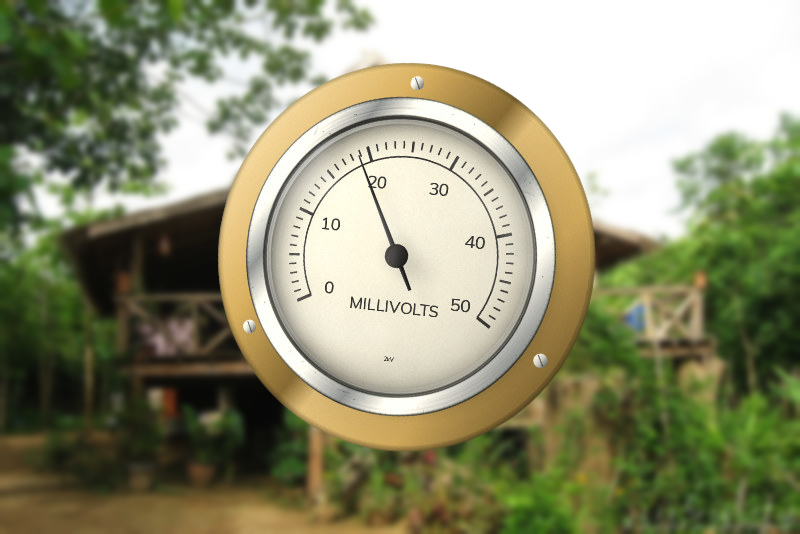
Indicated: 19mV
